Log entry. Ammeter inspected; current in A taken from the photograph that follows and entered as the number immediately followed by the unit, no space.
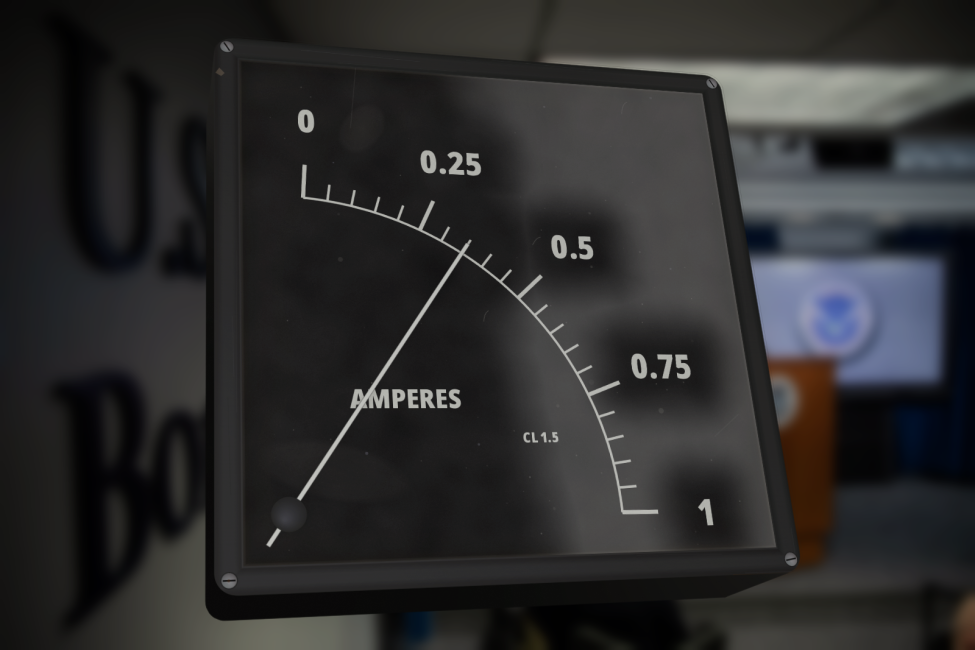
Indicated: 0.35A
